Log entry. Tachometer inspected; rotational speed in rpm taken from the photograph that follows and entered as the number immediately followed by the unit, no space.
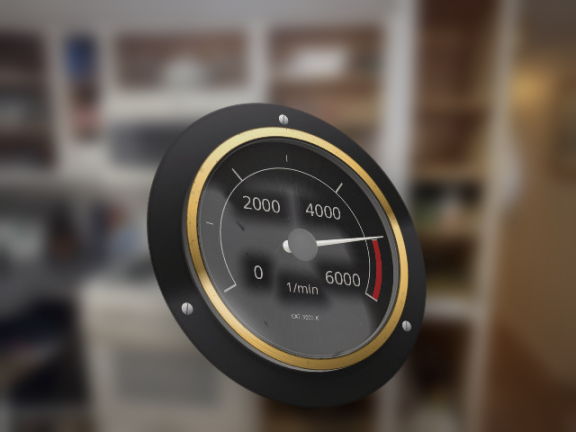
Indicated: 5000rpm
